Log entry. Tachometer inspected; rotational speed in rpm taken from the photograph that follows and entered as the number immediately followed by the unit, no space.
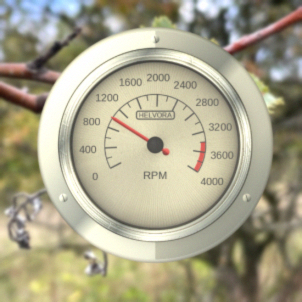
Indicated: 1000rpm
